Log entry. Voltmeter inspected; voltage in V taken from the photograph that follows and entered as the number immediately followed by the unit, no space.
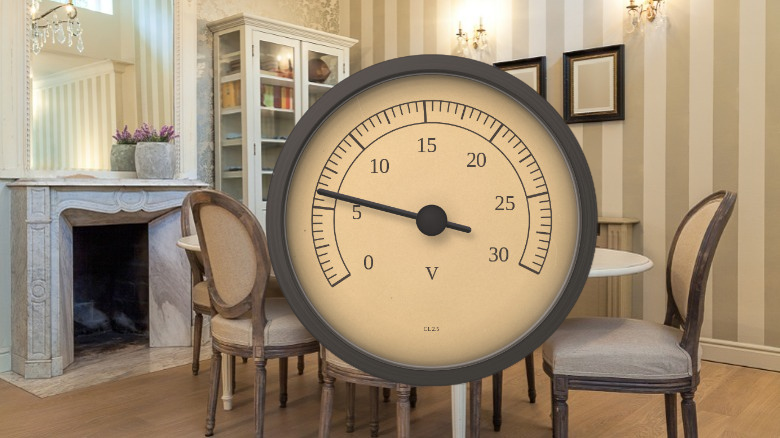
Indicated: 6V
